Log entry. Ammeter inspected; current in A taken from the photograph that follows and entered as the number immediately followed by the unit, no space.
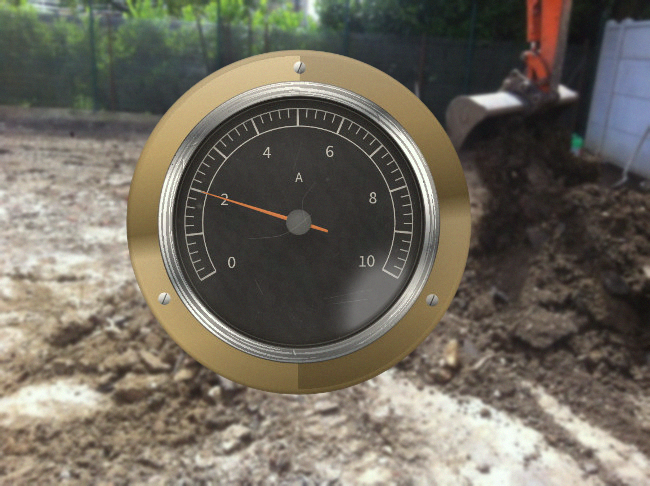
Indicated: 2A
